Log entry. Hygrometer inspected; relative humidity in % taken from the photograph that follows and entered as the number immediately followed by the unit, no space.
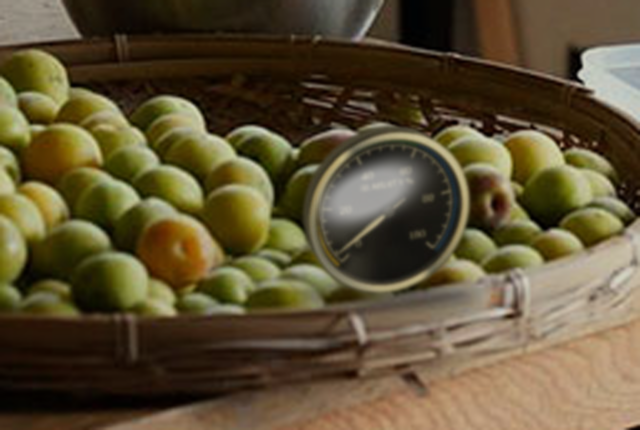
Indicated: 4%
